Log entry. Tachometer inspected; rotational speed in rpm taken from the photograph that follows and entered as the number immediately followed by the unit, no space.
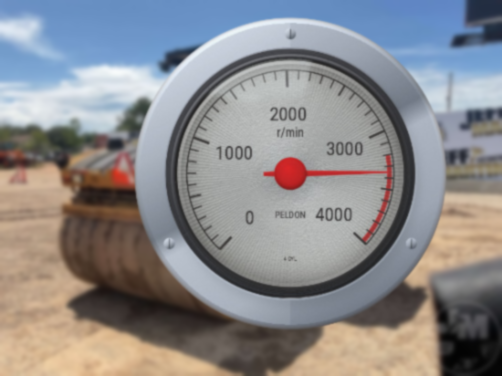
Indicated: 3350rpm
